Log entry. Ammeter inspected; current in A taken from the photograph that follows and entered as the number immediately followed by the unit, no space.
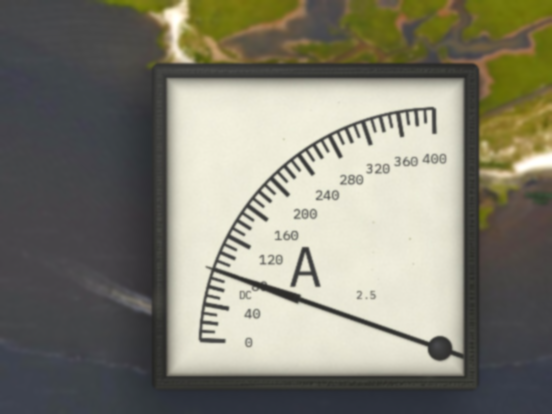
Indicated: 80A
